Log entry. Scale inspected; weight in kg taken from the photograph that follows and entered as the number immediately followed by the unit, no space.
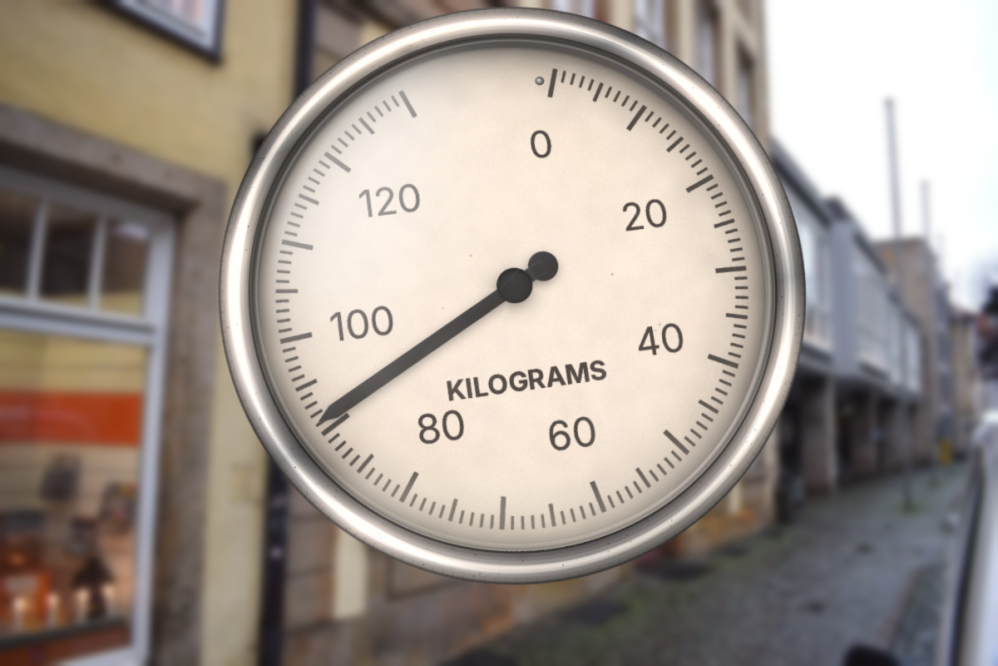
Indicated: 91kg
